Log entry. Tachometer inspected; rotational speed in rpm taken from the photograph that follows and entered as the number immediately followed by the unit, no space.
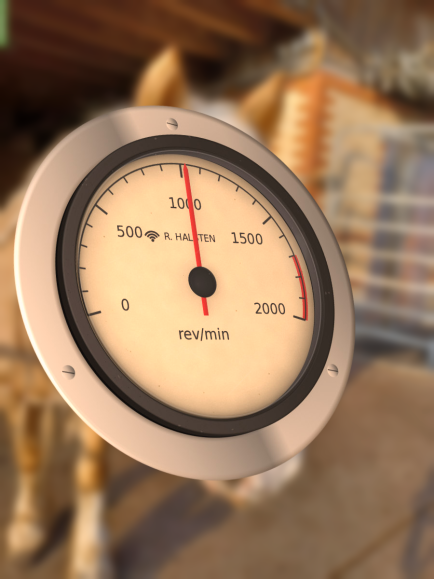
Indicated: 1000rpm
